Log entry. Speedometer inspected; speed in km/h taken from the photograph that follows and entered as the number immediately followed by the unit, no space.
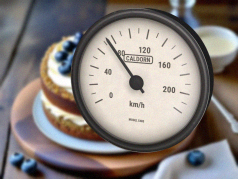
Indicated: 75km/h
